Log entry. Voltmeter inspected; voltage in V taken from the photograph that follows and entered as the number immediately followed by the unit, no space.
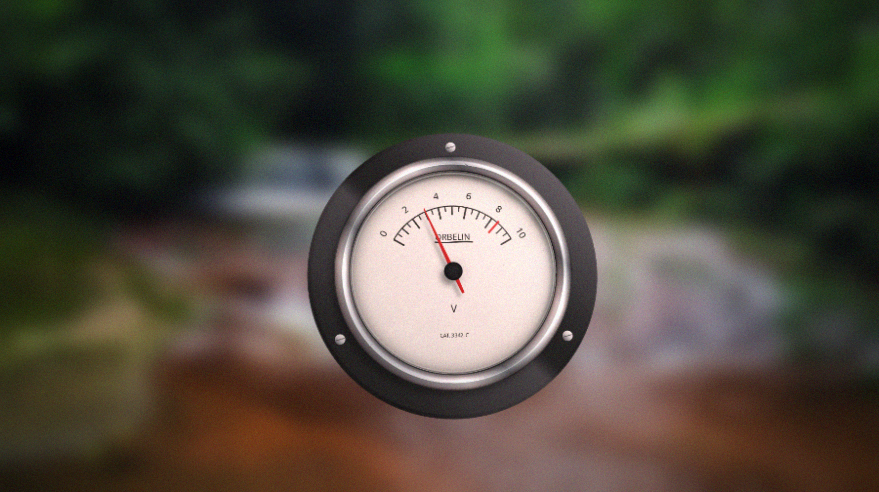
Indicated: 3V
